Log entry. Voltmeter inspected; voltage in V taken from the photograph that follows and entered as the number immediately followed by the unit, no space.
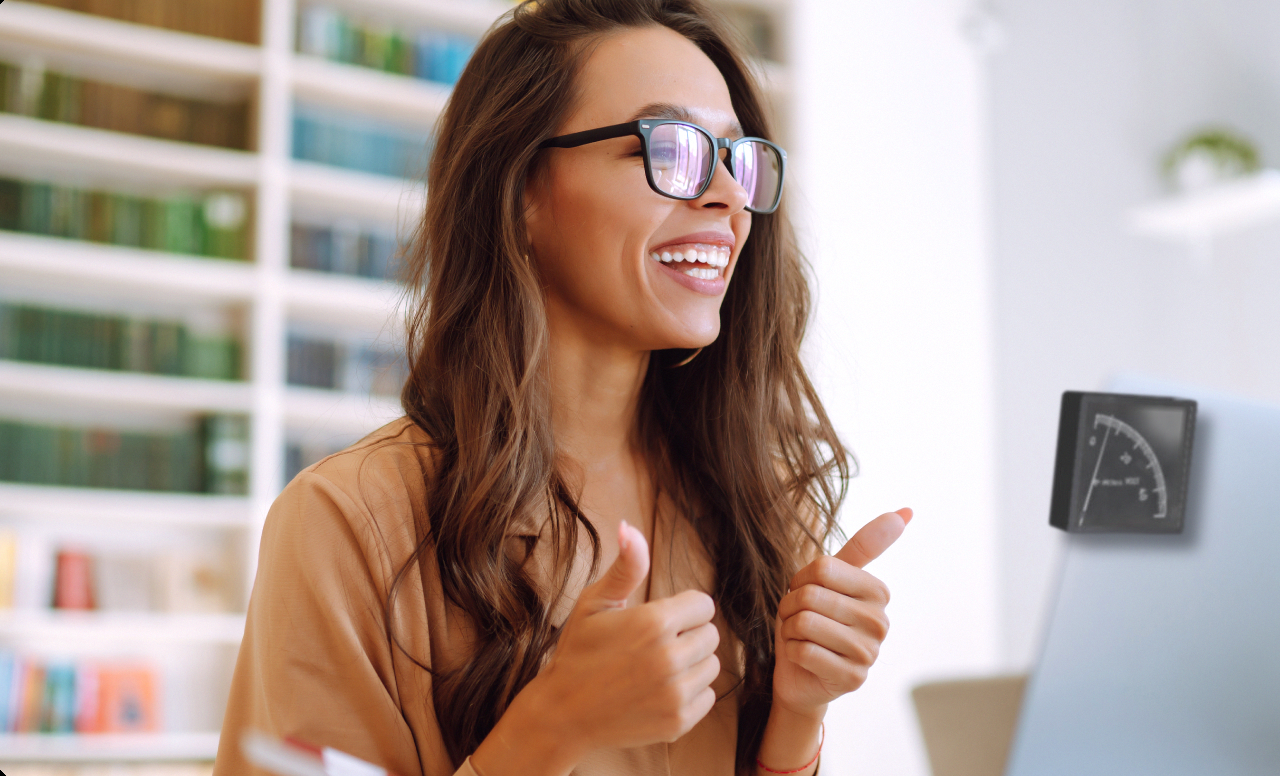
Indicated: 5V
